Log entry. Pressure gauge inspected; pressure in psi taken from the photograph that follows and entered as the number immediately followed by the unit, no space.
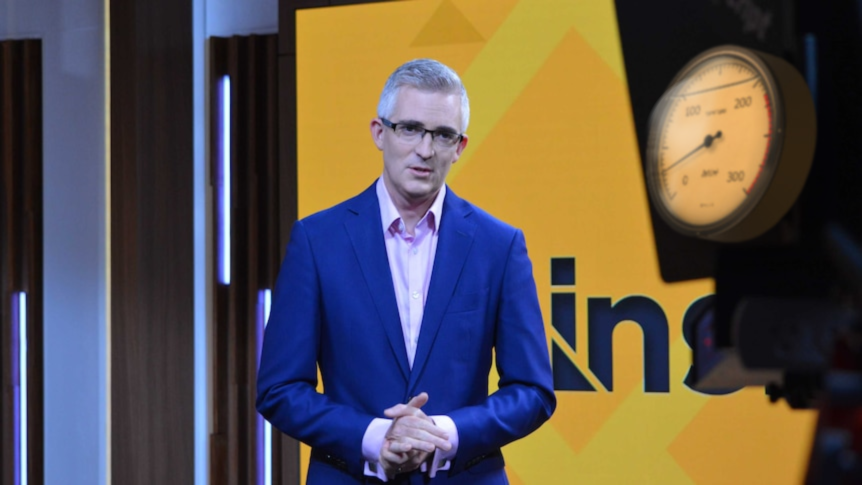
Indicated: 25psi
